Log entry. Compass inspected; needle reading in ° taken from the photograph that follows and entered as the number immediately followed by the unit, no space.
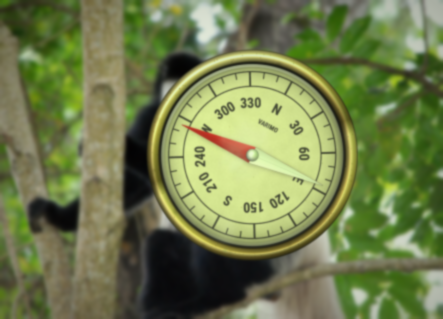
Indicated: 265°
